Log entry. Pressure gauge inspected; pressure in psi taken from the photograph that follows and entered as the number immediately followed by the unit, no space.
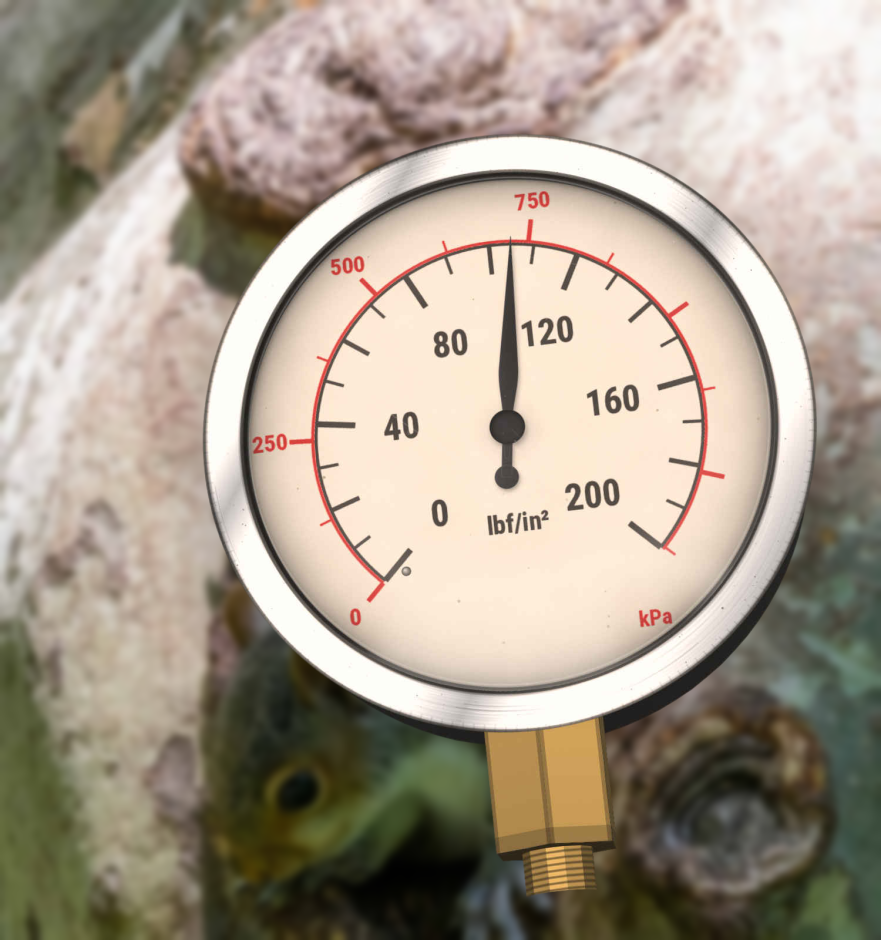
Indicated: 105psi
